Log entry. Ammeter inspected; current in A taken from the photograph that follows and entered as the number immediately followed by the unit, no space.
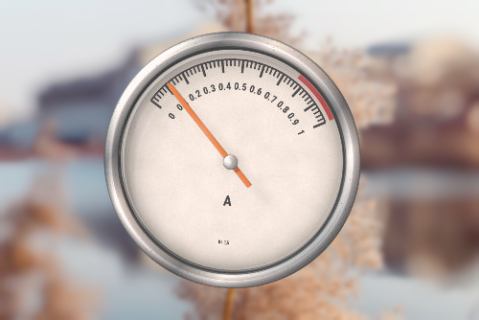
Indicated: 0.12A
